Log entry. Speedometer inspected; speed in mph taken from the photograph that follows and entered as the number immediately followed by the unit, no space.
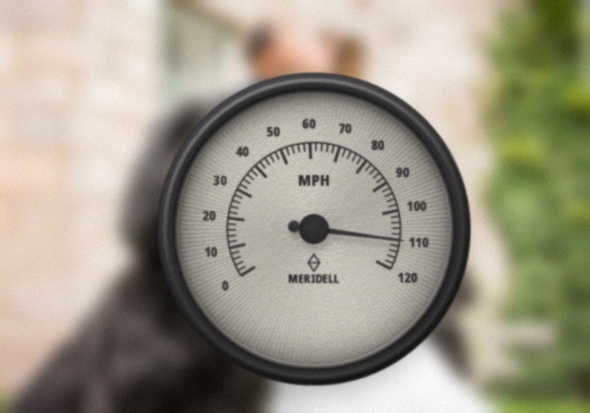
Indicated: 110mph
